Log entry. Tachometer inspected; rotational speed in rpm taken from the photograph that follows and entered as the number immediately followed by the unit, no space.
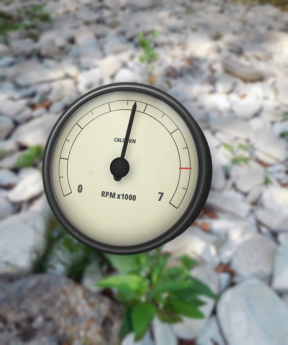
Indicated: 3750rpm
